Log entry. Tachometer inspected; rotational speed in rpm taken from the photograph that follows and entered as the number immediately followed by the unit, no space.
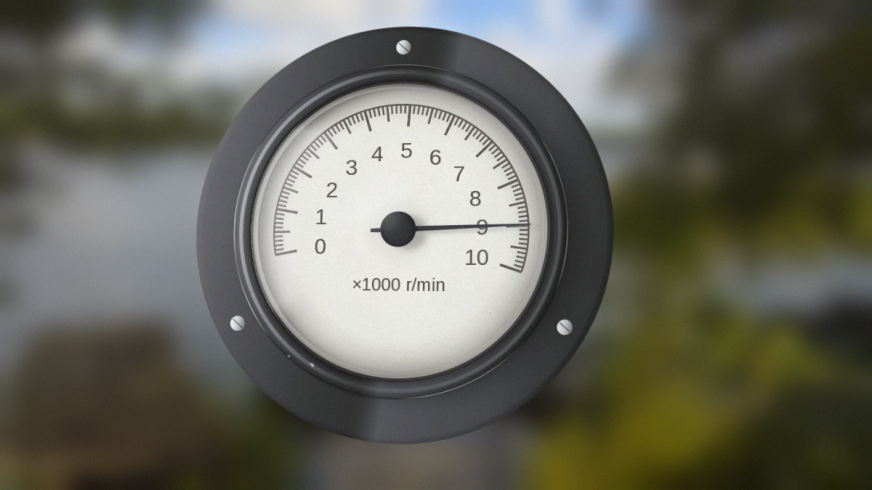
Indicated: 9000rpm
